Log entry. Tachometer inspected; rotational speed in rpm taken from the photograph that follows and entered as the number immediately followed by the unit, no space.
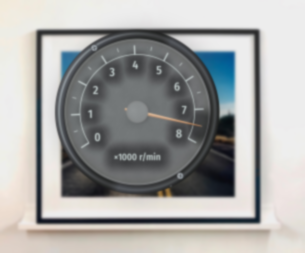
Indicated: 7500rpm
